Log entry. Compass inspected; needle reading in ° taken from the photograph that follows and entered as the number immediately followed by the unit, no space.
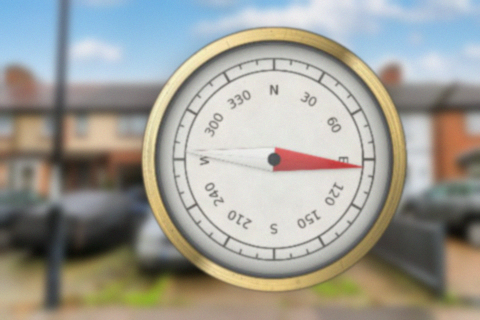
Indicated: 95°
